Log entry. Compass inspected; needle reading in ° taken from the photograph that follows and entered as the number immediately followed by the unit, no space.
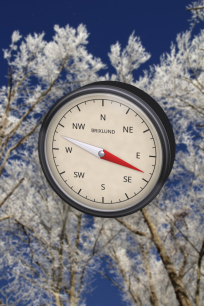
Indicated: 110°
